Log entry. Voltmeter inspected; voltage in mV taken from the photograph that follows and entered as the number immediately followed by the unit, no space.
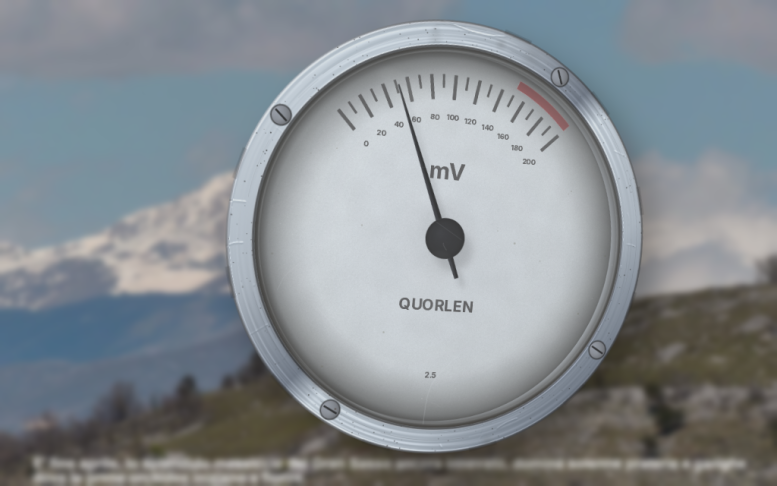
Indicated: 50mV
